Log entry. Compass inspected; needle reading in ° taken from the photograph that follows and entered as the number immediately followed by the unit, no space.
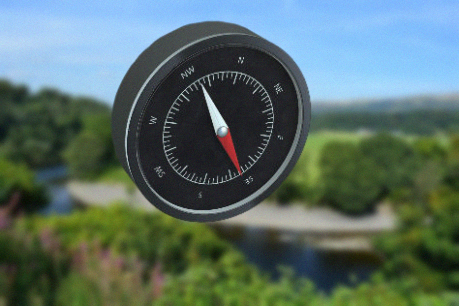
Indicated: 140°
